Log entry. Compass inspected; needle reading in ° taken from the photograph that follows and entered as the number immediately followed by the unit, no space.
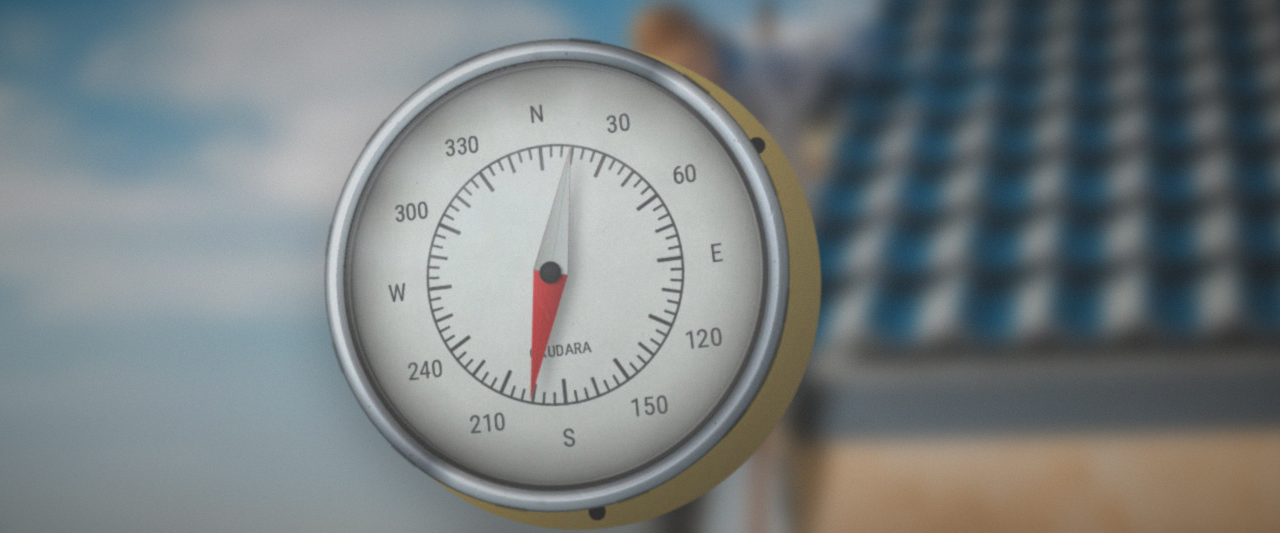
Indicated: 195°
